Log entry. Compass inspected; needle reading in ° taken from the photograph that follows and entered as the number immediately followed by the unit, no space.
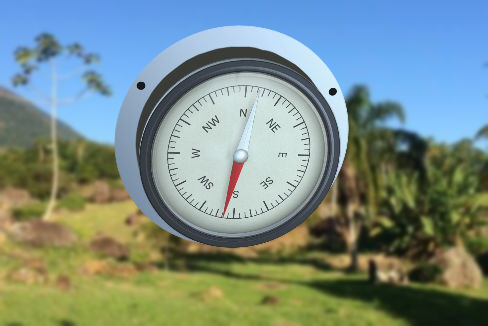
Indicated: 190°
